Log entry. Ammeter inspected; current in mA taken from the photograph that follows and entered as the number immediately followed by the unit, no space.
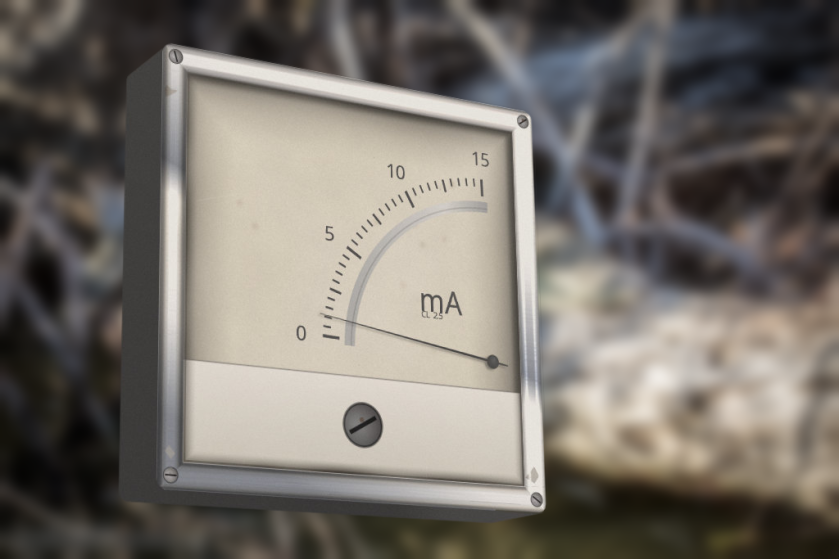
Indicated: 1mA
